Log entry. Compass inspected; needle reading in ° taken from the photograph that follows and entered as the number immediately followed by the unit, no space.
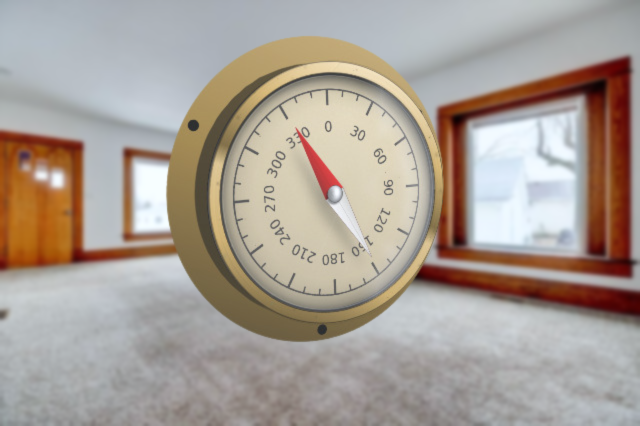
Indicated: 330°
